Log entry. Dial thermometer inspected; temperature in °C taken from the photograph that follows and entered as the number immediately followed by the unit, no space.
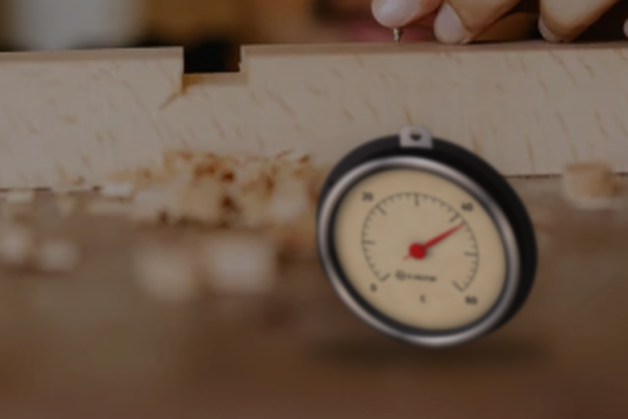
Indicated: 42°C
